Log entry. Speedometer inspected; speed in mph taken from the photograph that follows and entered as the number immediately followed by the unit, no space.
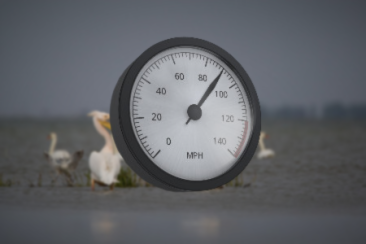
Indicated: 90mph
